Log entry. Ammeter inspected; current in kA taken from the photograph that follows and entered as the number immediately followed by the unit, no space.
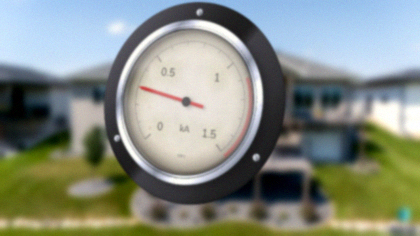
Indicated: 0.3kA
